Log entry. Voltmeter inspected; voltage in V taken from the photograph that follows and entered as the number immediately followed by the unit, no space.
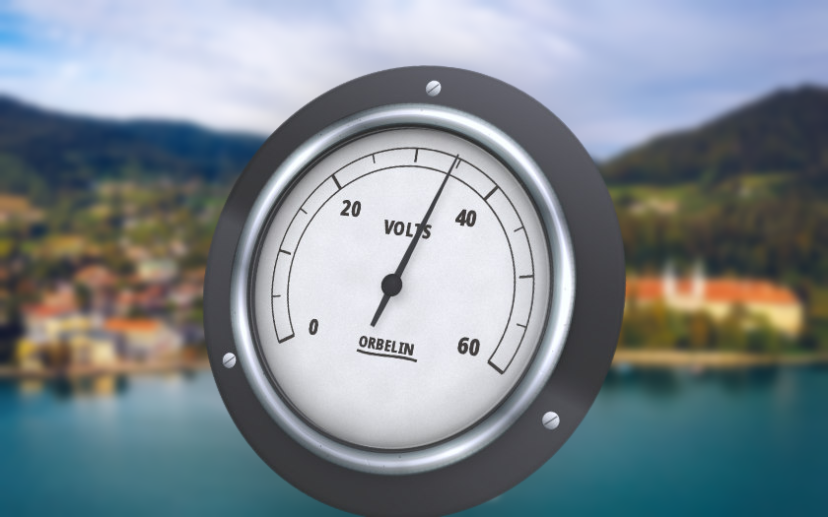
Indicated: 35V
